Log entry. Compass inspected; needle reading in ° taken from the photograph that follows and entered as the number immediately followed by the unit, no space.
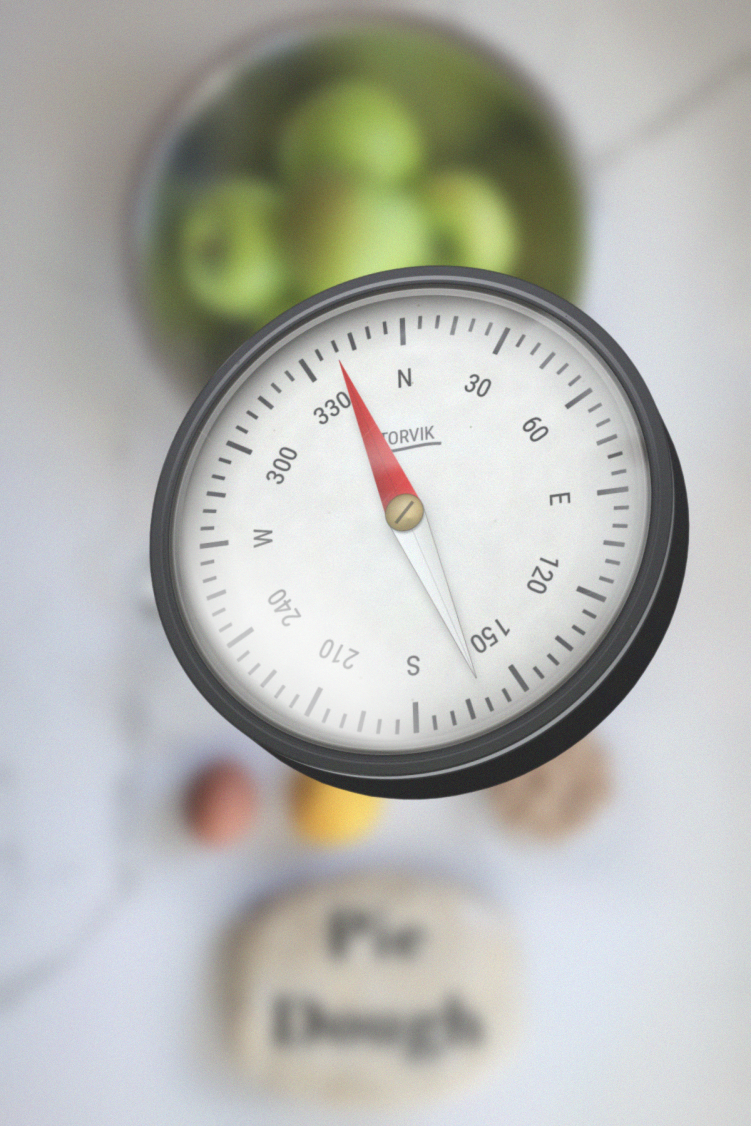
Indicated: 340°
